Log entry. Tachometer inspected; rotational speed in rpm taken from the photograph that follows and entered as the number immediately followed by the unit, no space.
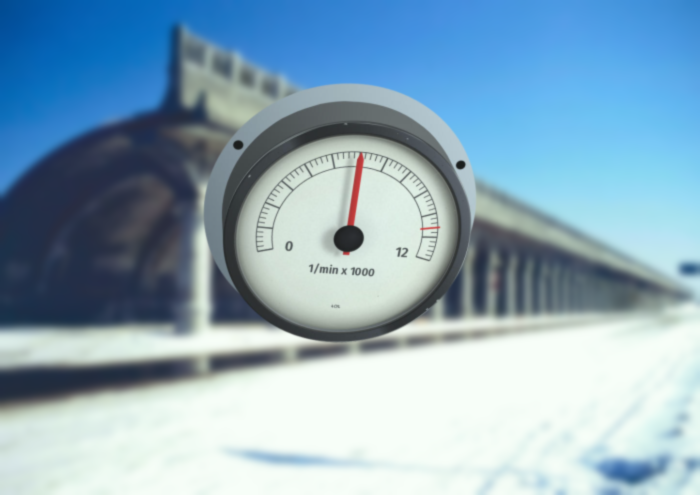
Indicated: 6000rpm
